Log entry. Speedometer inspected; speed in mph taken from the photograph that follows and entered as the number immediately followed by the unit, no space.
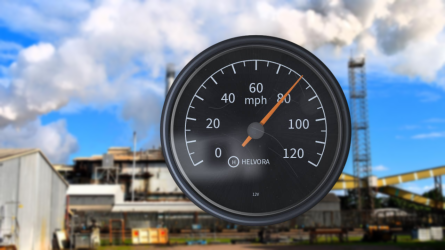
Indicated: 80mph
